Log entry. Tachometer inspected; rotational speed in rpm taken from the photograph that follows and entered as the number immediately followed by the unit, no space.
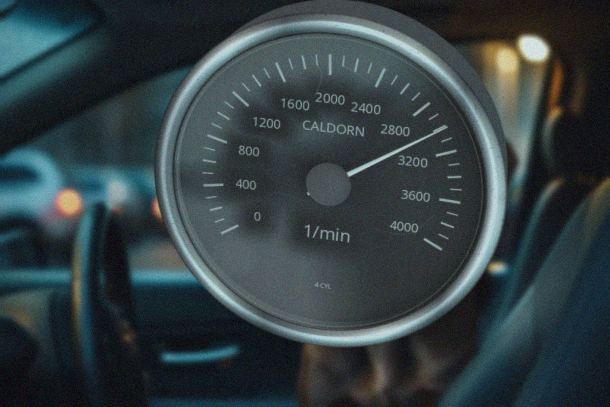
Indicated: 3000rpm
